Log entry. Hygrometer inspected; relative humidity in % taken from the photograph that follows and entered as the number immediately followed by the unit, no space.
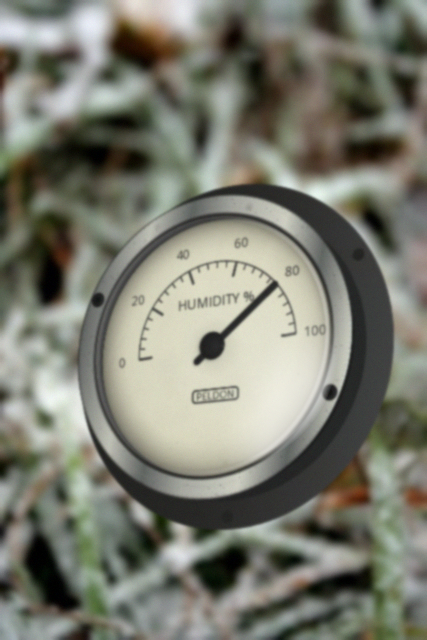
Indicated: 80%
